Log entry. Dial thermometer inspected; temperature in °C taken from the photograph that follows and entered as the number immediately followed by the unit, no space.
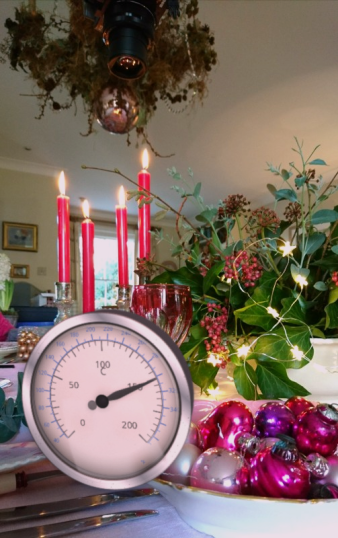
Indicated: 150°C
